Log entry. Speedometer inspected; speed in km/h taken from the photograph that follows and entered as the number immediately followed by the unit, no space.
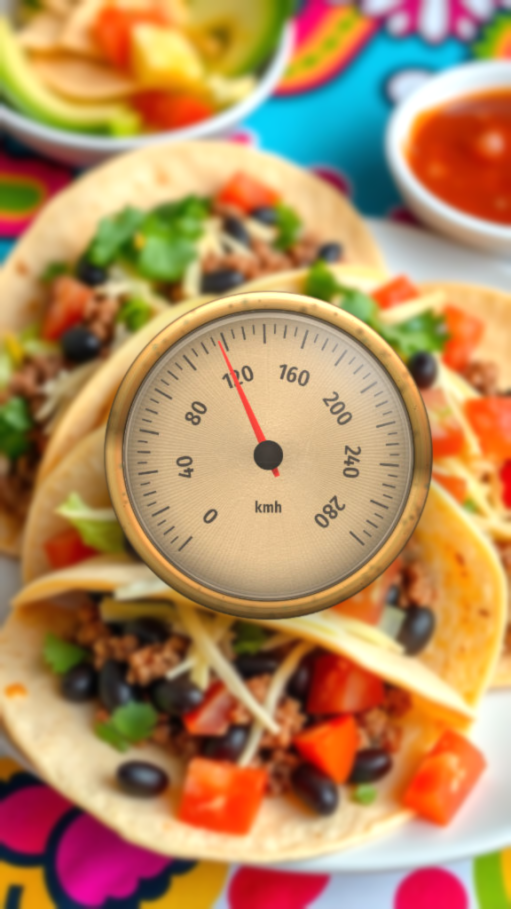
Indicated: 117.5km/h
